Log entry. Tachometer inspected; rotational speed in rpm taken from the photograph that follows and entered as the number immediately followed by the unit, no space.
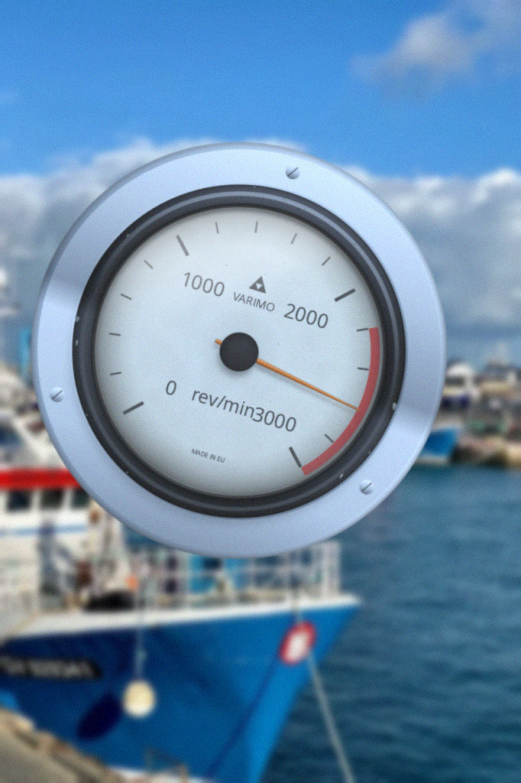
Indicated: 2600rpm
